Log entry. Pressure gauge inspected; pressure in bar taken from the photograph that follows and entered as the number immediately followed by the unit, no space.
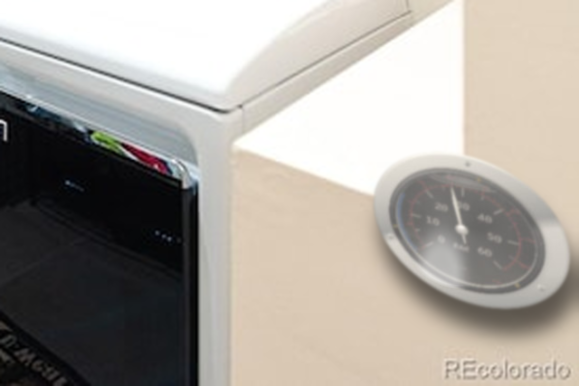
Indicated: 27.5bar
